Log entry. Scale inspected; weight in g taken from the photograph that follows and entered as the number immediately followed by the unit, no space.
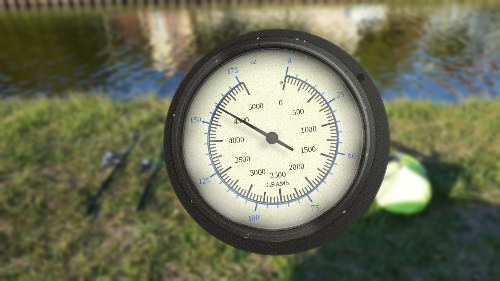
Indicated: 4500g
